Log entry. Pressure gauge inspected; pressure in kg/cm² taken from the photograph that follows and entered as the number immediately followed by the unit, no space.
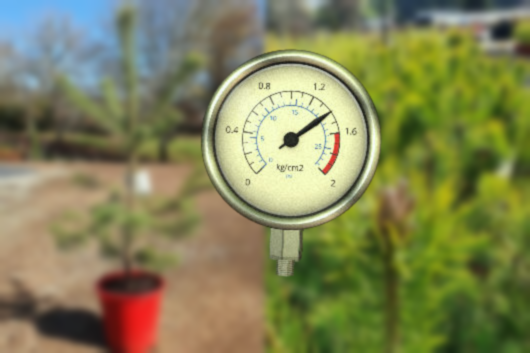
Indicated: 1.4kg/cm²
